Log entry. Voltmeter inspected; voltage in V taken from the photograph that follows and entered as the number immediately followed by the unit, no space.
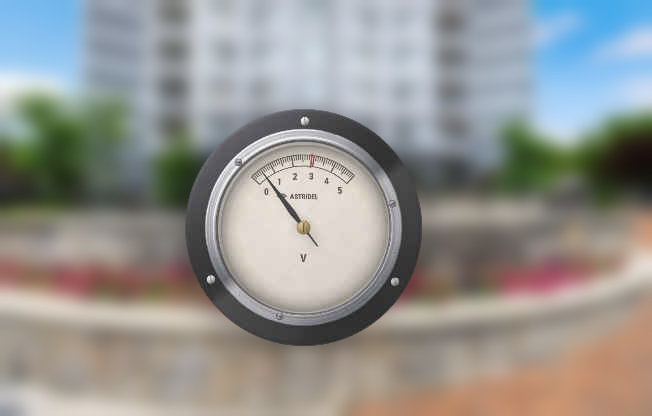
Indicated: 0.5V
